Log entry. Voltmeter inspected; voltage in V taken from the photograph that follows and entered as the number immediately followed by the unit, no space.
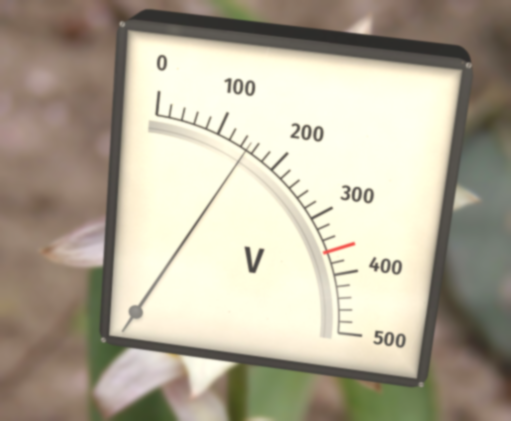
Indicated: 150V
